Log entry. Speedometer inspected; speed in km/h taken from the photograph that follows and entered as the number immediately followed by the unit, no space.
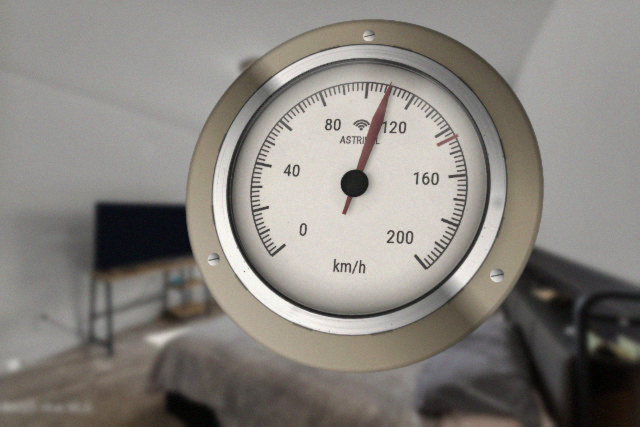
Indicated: 110km/h
